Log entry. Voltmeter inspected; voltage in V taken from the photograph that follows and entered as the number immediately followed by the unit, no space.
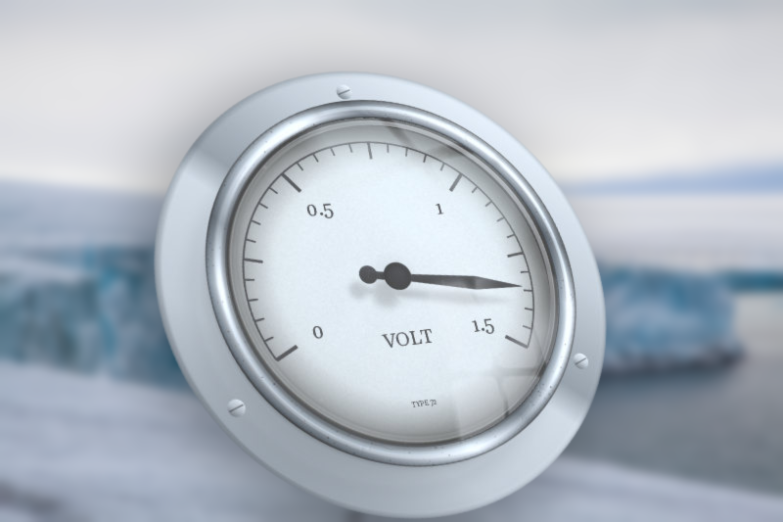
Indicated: 1.35V
